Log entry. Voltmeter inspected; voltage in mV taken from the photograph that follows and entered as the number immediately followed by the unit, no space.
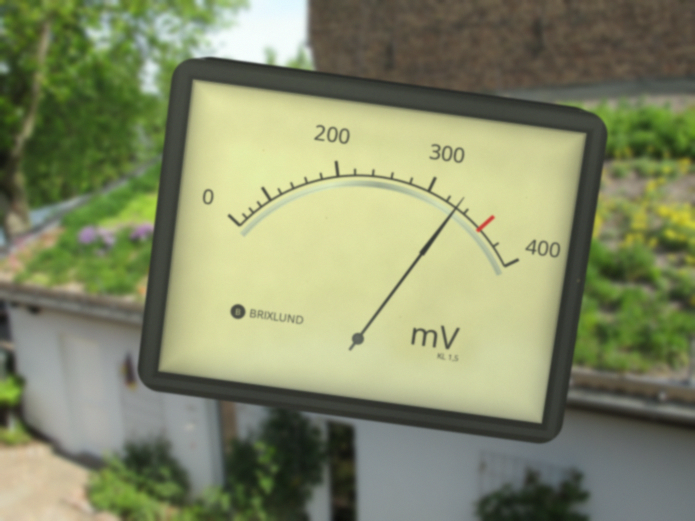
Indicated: 330mV
